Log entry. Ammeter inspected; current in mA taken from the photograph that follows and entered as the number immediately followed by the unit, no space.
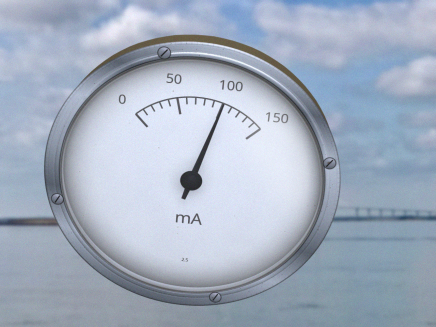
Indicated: 100mA
